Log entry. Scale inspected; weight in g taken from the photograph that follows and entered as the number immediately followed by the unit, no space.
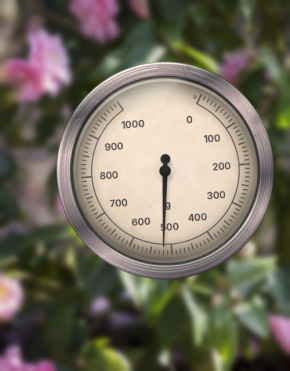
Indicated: 520g
